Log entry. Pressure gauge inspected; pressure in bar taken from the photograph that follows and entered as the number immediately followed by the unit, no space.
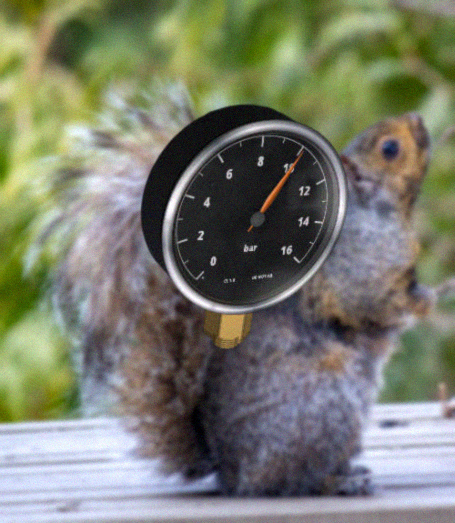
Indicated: 10bar
